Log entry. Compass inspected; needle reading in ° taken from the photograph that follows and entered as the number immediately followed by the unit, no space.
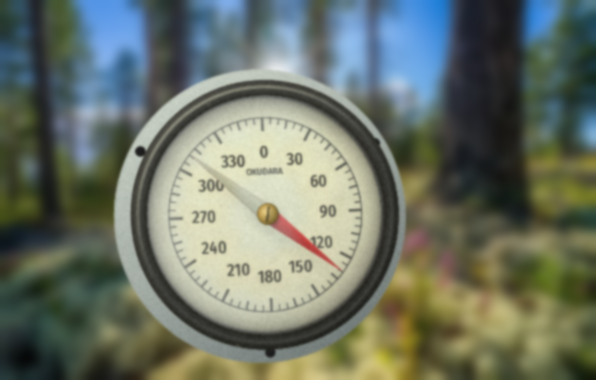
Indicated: 130°
